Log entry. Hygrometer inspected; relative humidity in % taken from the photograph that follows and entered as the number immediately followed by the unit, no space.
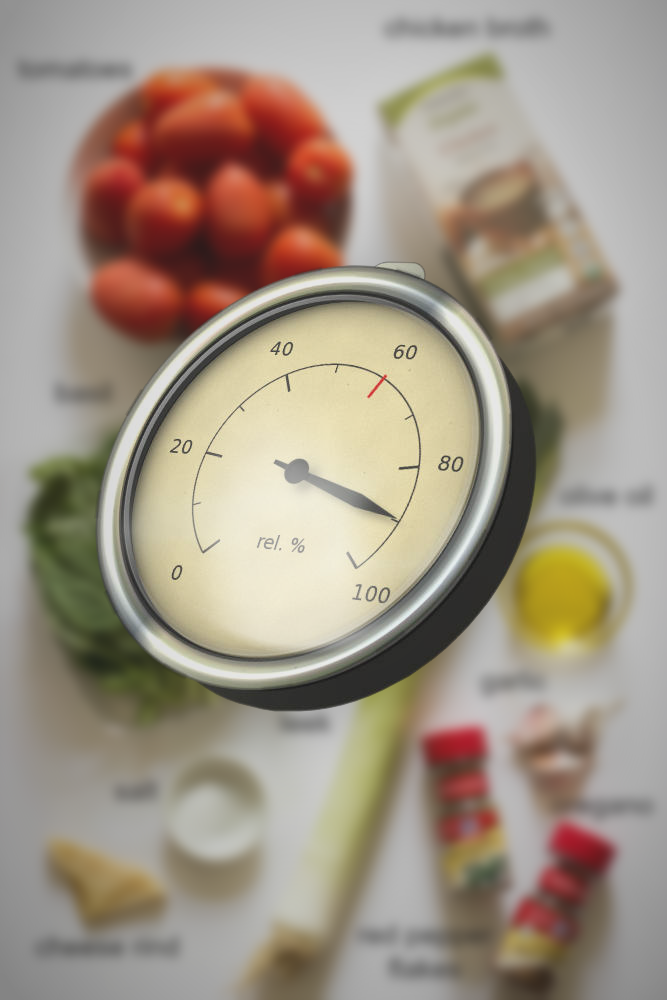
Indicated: 90%
